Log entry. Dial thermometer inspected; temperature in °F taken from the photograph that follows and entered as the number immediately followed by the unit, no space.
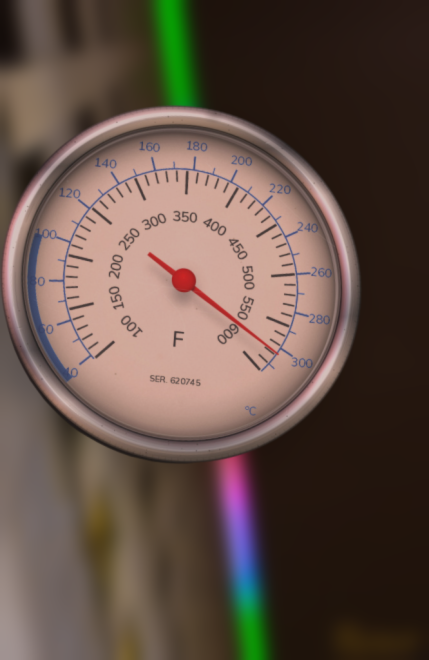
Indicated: 580°F
